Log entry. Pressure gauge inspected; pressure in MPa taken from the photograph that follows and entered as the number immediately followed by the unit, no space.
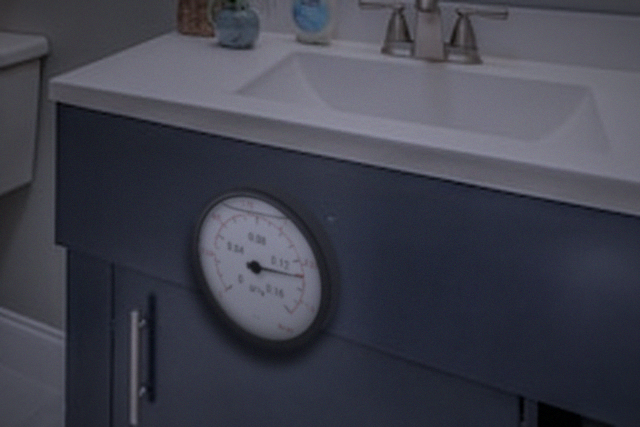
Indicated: 0.13MPa
